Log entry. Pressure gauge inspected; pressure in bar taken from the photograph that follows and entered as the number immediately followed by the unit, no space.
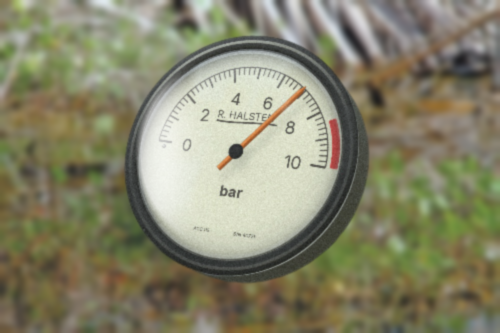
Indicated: 7bar
